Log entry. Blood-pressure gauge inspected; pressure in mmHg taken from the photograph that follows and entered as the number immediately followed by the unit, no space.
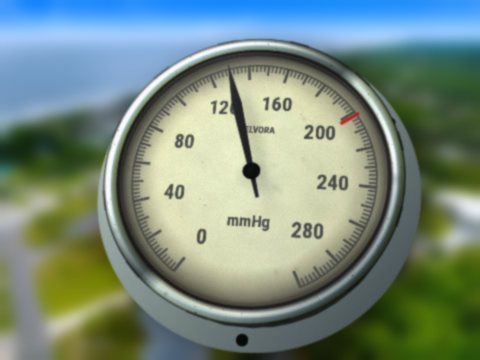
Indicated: 130mmHg
